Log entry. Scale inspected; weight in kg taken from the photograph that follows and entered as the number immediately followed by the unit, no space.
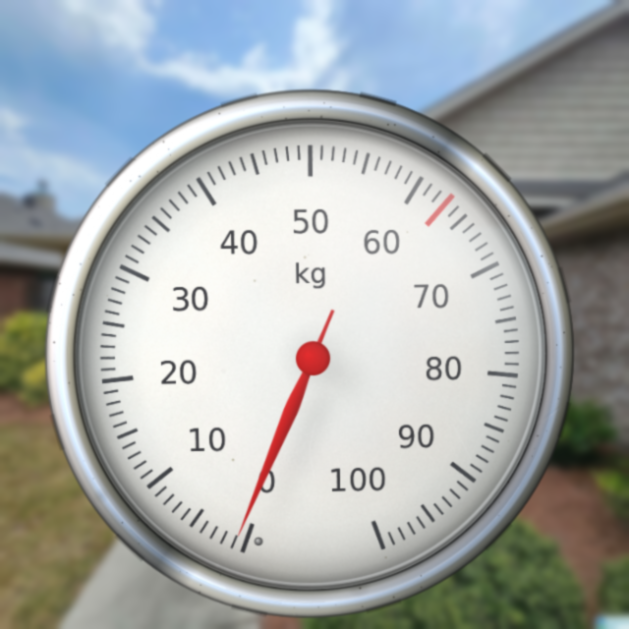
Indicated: 1kg
